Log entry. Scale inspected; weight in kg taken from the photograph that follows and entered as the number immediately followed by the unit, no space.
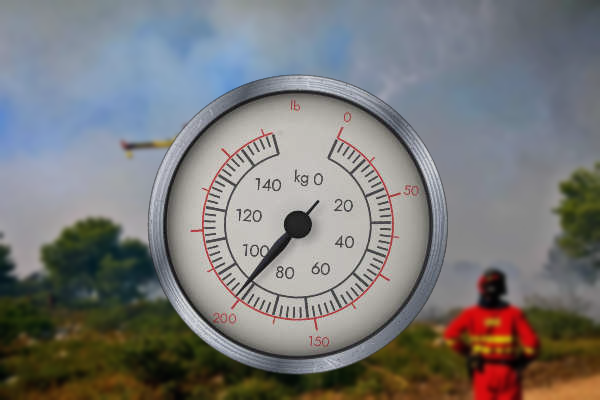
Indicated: 92kg
